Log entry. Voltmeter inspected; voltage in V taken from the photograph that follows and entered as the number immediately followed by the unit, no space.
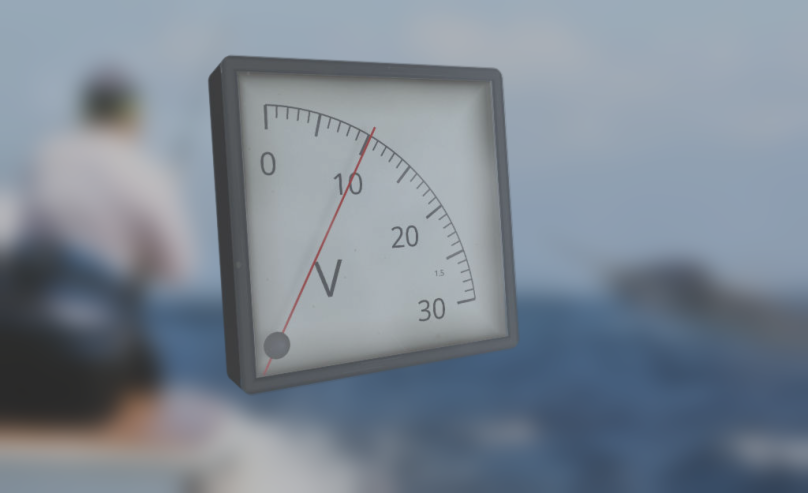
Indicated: 10V
